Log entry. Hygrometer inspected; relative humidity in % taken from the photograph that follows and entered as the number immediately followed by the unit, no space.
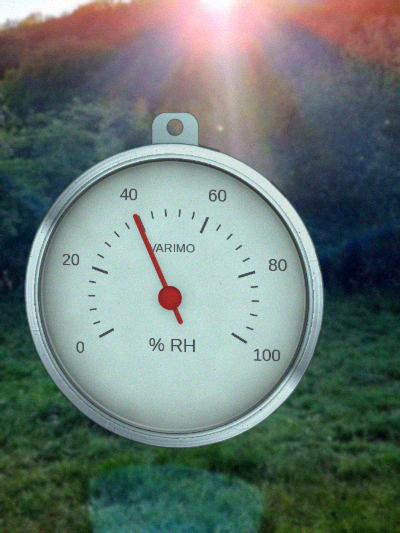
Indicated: 40%
